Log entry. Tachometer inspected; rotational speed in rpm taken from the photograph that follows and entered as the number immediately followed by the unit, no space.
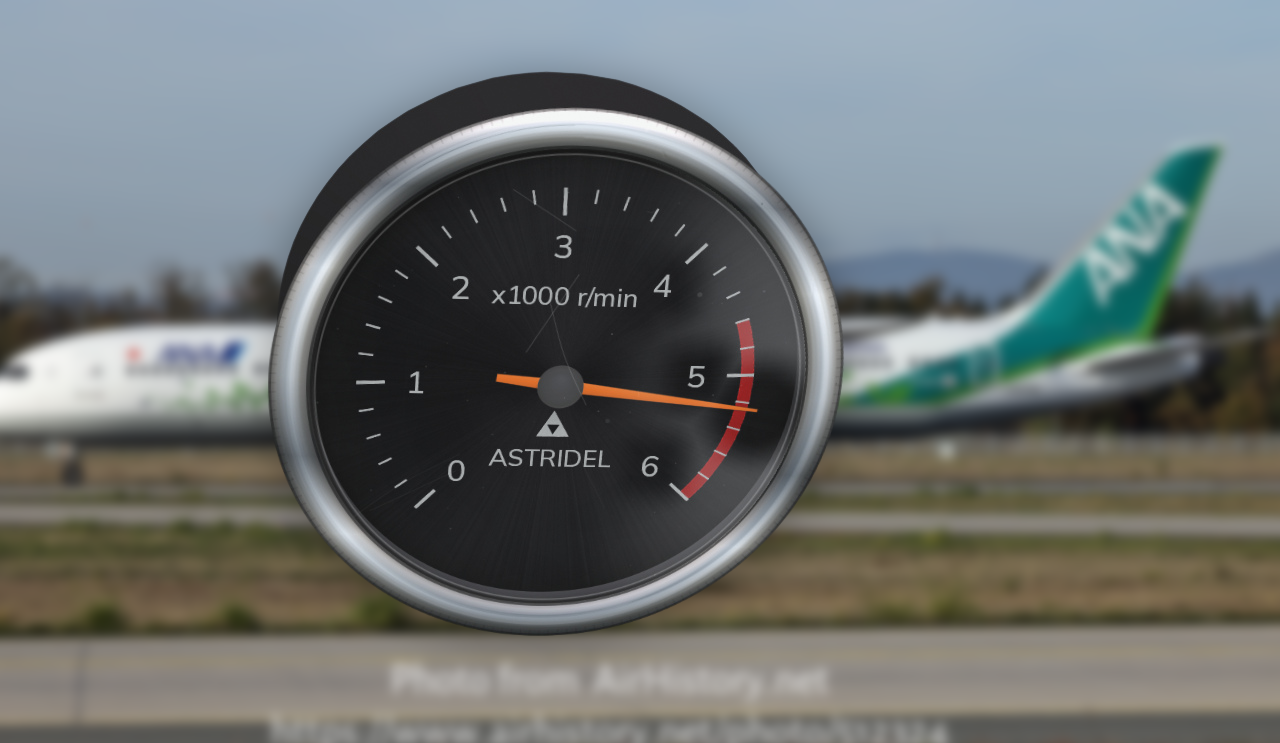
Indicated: 5200rpm
